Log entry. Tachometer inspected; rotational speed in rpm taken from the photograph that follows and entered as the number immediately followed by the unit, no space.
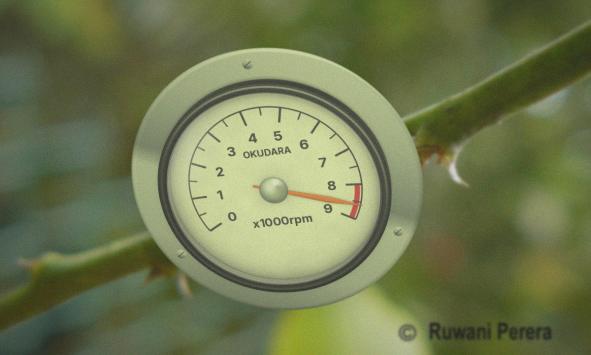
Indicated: 8500rpm
